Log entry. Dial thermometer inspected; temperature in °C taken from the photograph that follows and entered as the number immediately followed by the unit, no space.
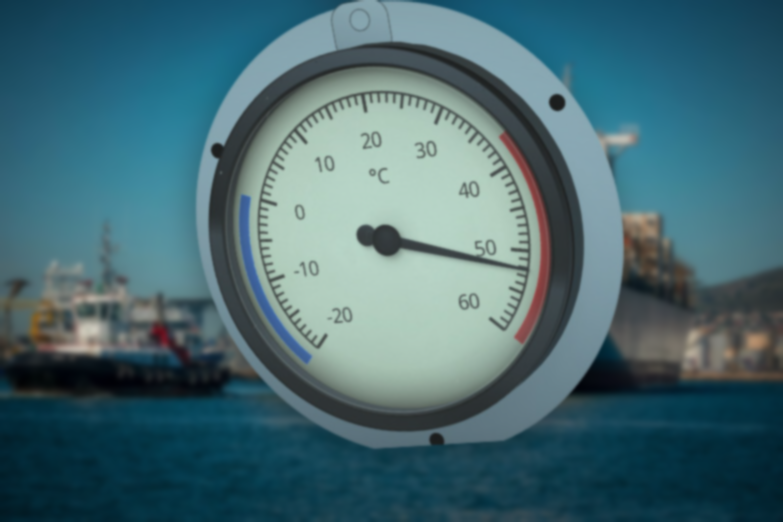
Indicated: 52°C
